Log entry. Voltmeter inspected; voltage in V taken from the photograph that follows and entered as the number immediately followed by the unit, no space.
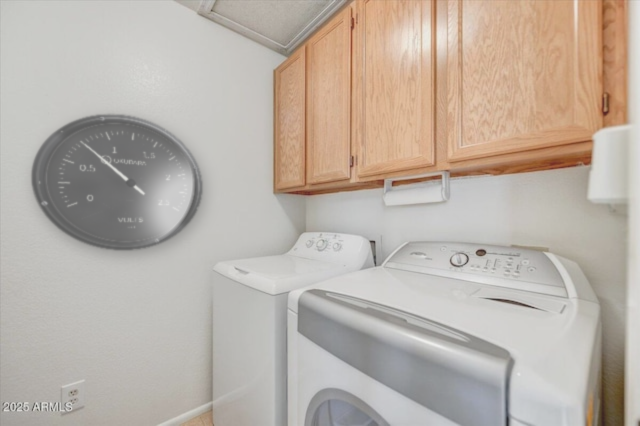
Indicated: 0.75V
